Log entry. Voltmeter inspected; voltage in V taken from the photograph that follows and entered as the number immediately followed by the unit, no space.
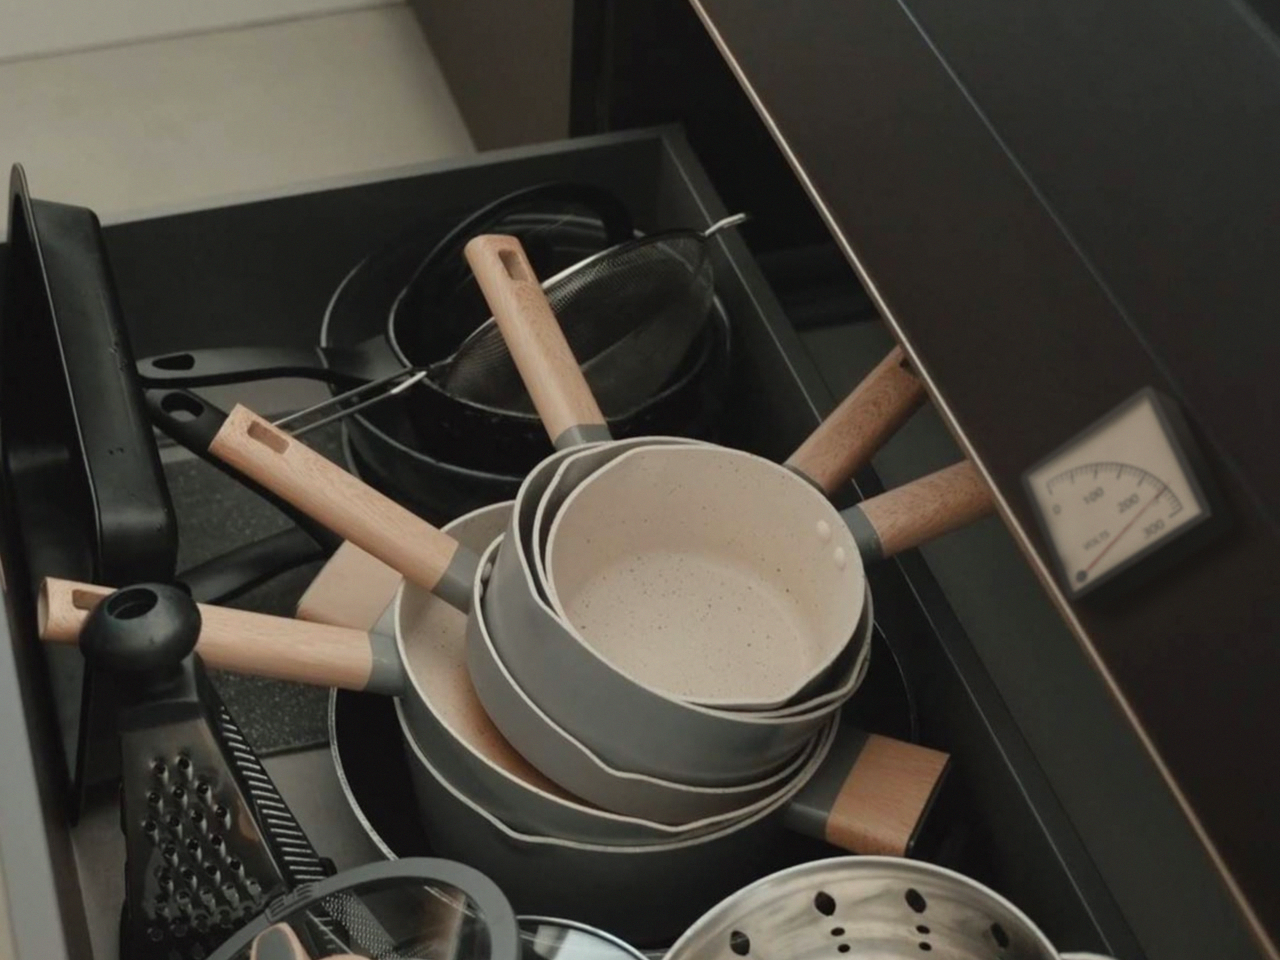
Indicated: 250V
